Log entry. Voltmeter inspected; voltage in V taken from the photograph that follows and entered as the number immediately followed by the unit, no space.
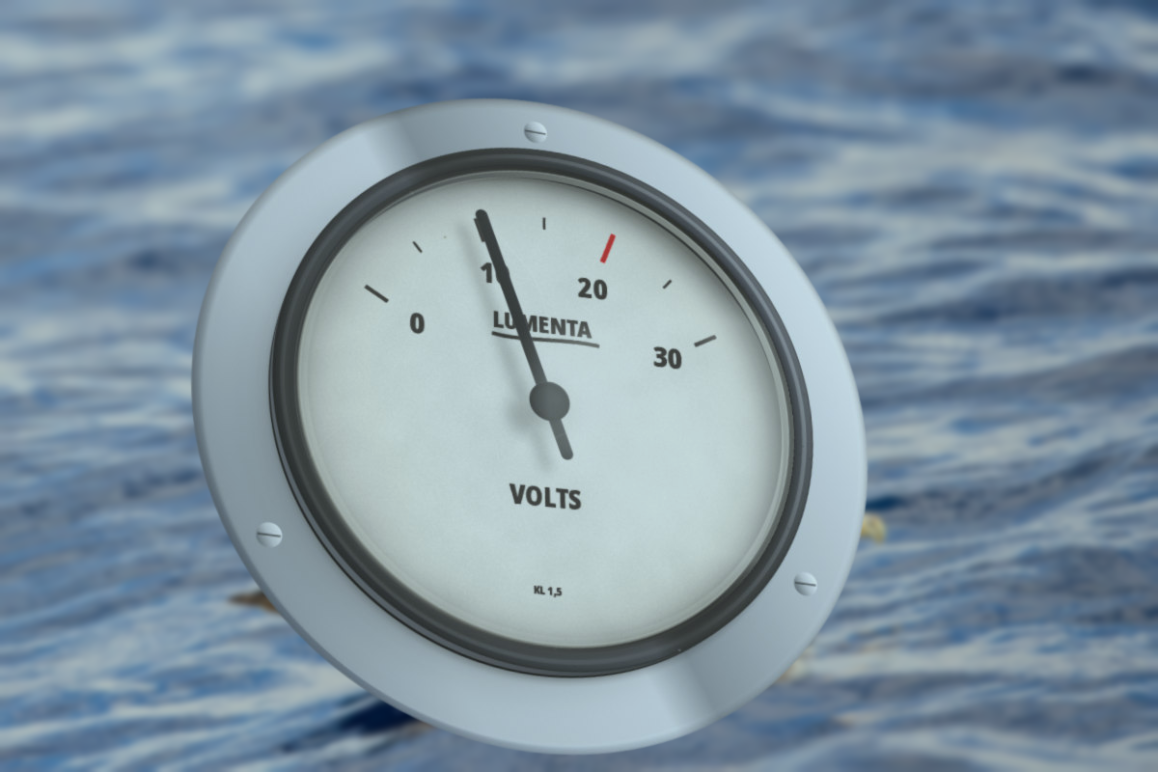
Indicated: 10V
